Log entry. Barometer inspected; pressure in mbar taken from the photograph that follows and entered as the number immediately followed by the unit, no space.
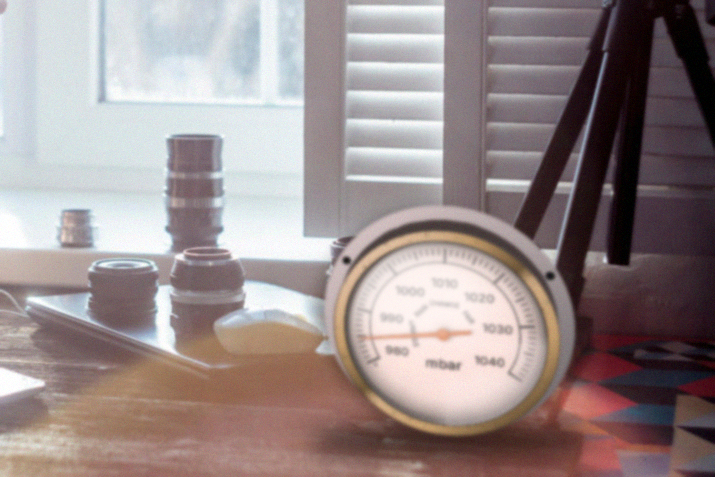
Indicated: 985mbar
